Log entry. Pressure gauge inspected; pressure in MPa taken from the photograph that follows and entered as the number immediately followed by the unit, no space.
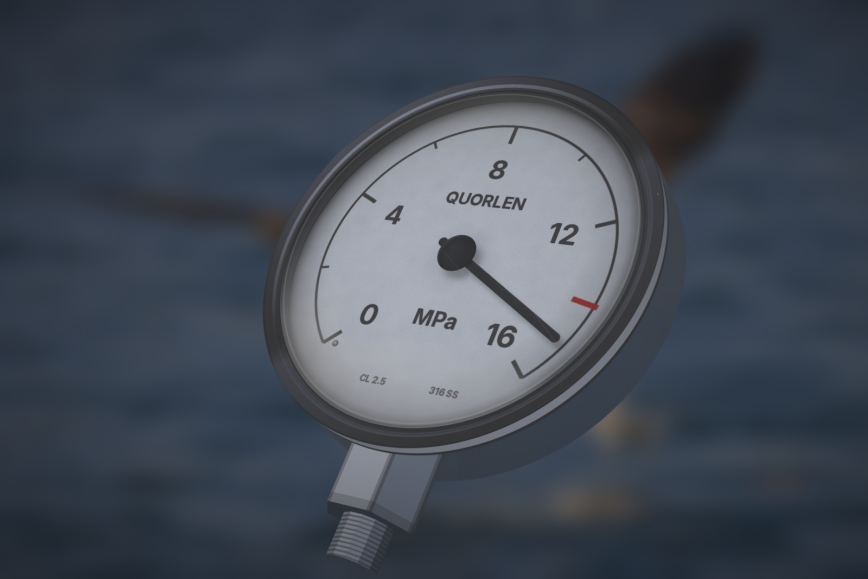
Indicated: 15MPa
